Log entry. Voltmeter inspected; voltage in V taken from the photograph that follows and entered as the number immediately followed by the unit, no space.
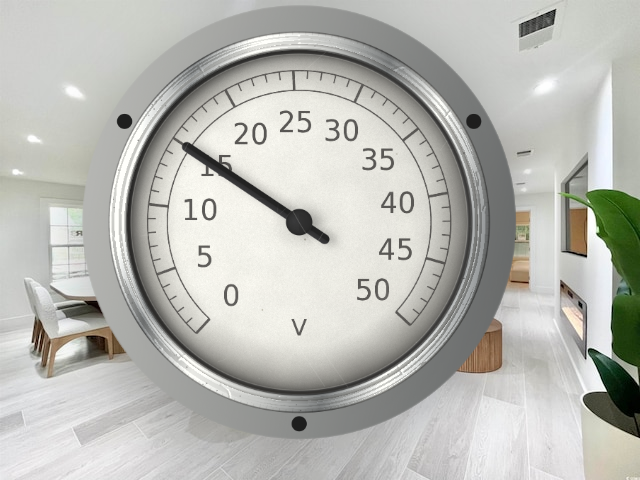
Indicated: 15V
